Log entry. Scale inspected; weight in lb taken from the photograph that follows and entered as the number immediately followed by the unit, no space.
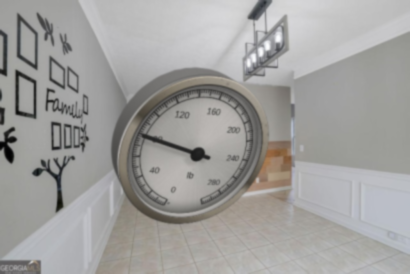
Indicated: 80lb
